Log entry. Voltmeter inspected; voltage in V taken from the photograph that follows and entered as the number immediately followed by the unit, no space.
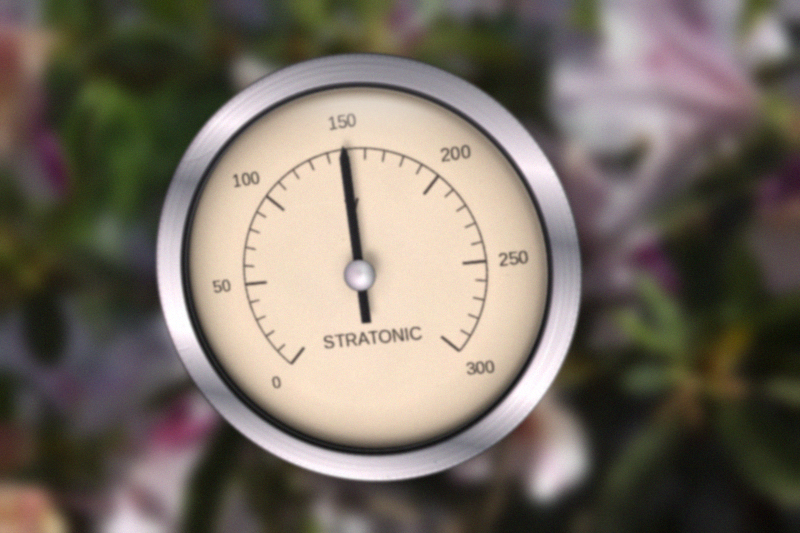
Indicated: 150V
